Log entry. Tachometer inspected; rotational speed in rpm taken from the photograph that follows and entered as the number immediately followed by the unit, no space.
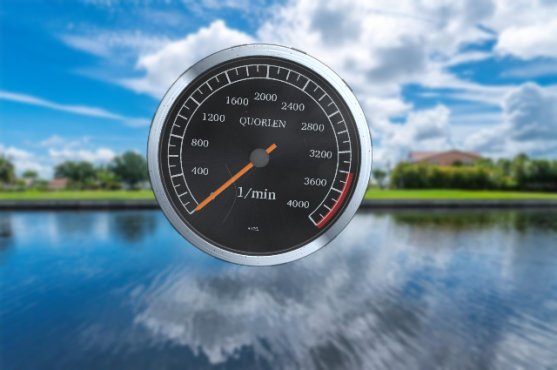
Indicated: 0rpm
